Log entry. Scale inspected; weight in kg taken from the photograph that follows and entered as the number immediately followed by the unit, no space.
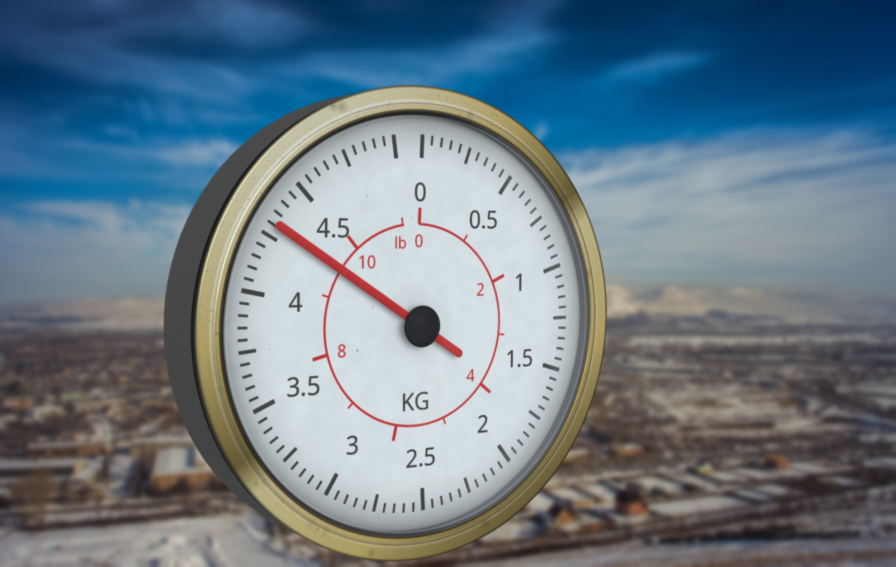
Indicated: 4.3kg
